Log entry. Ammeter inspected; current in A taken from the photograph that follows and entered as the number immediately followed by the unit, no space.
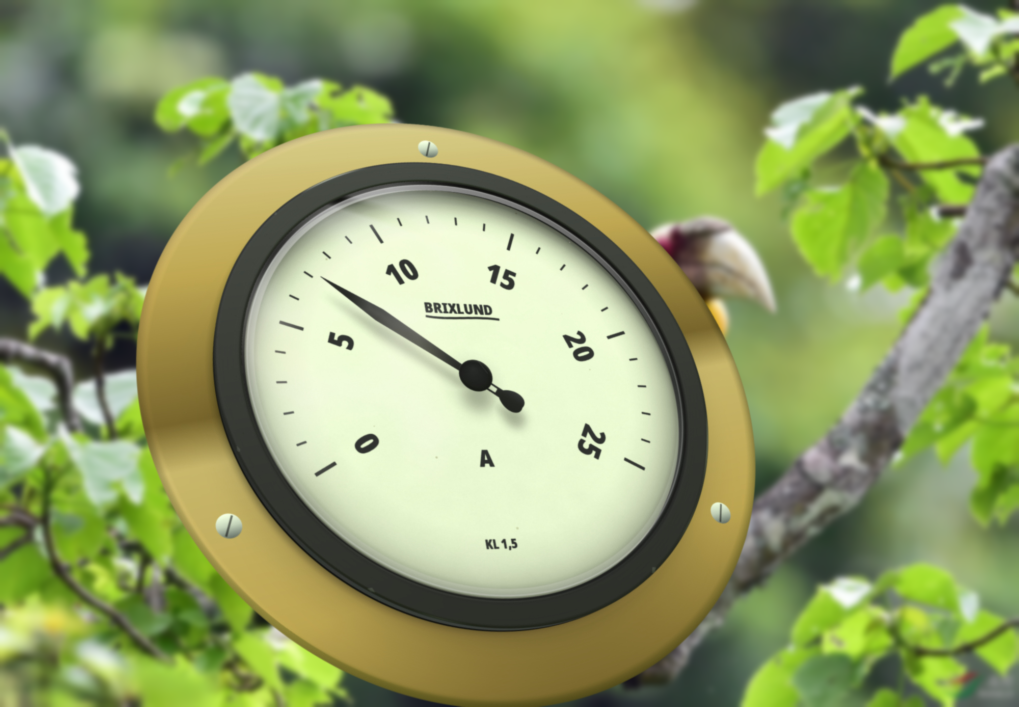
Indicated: 7A
